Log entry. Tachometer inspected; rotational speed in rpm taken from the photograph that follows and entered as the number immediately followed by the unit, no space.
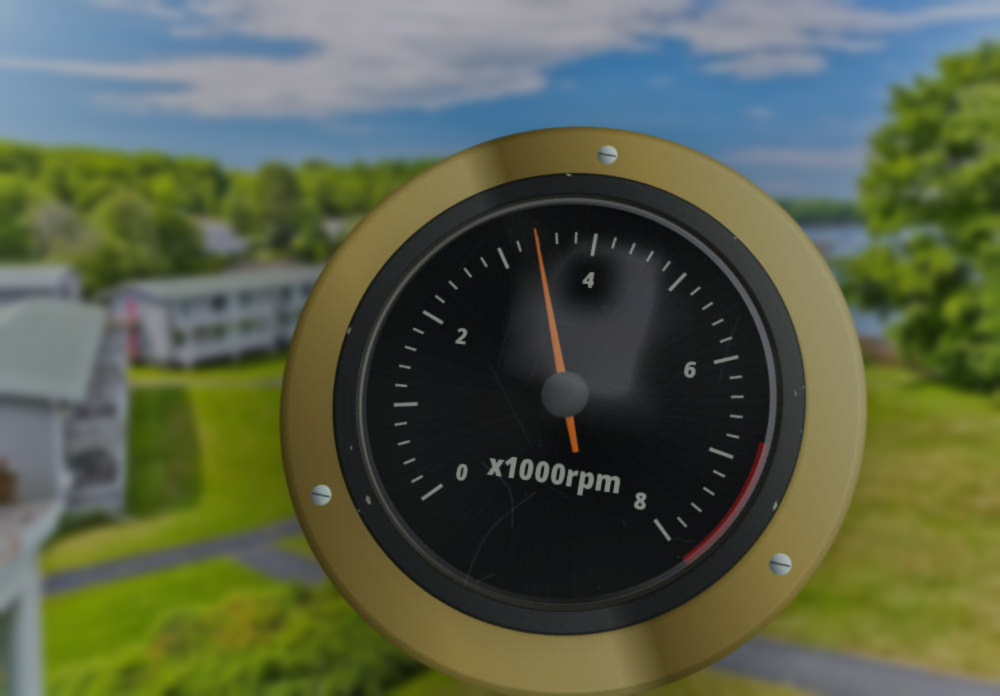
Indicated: 3400rpm
